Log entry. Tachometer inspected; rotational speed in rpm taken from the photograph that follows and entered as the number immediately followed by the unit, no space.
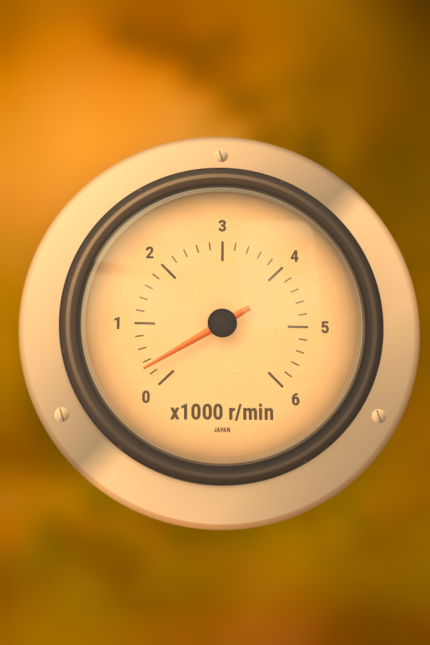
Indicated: 300rpm
